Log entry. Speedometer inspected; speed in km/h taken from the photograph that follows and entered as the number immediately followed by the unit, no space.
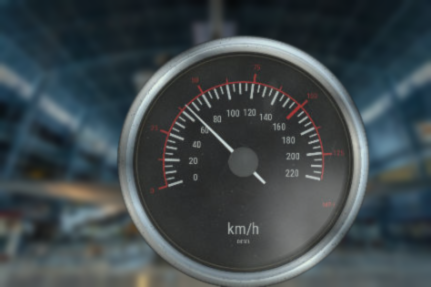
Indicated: 65km/h
